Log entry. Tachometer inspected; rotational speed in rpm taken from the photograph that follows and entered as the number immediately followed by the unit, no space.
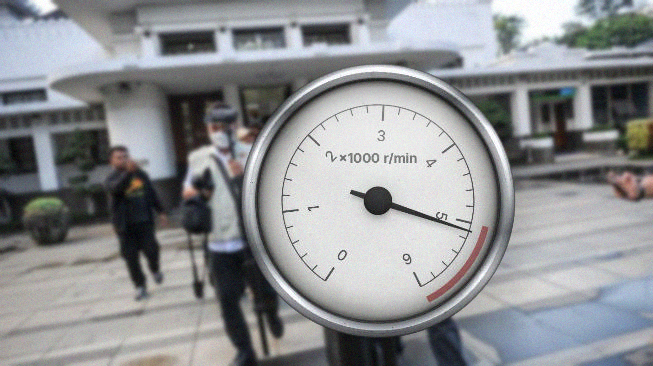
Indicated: 5100rpm
